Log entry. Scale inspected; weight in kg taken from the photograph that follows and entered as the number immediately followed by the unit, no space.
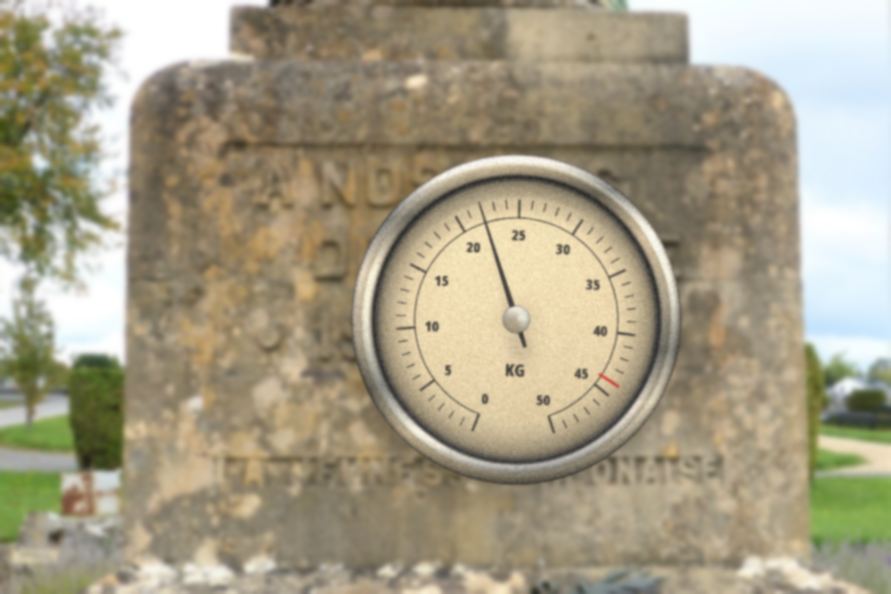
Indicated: 22kg
